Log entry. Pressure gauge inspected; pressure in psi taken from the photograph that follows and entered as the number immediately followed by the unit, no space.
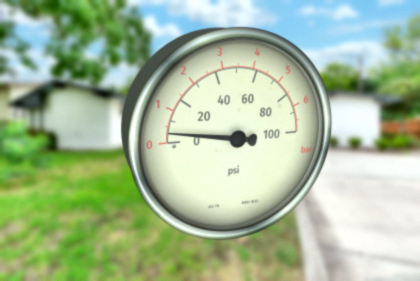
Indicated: 5psi
